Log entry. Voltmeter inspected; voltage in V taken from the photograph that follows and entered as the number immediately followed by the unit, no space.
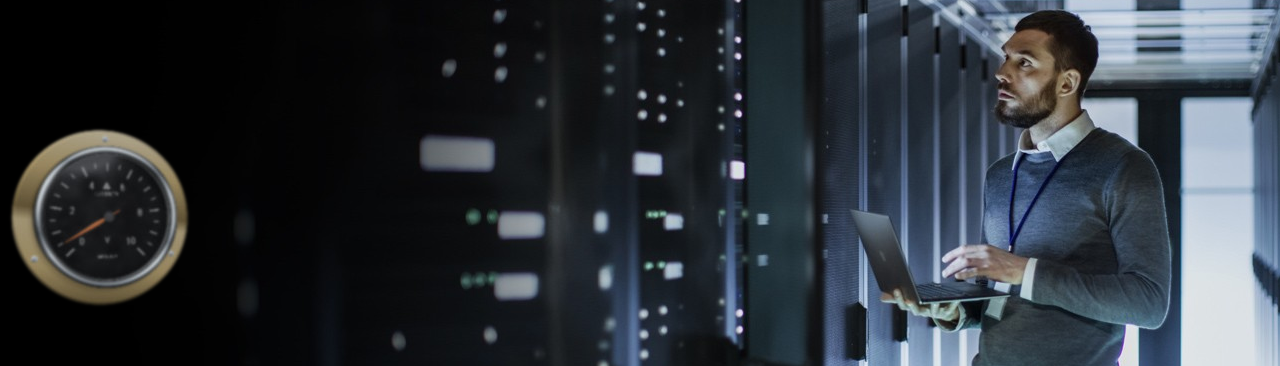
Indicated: 0.5V
